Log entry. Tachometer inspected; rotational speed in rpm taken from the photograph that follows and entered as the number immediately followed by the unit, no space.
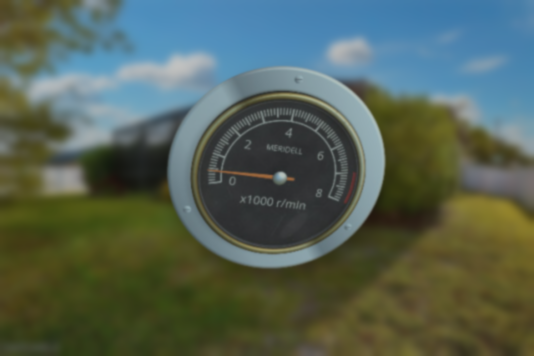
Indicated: 500rpm
